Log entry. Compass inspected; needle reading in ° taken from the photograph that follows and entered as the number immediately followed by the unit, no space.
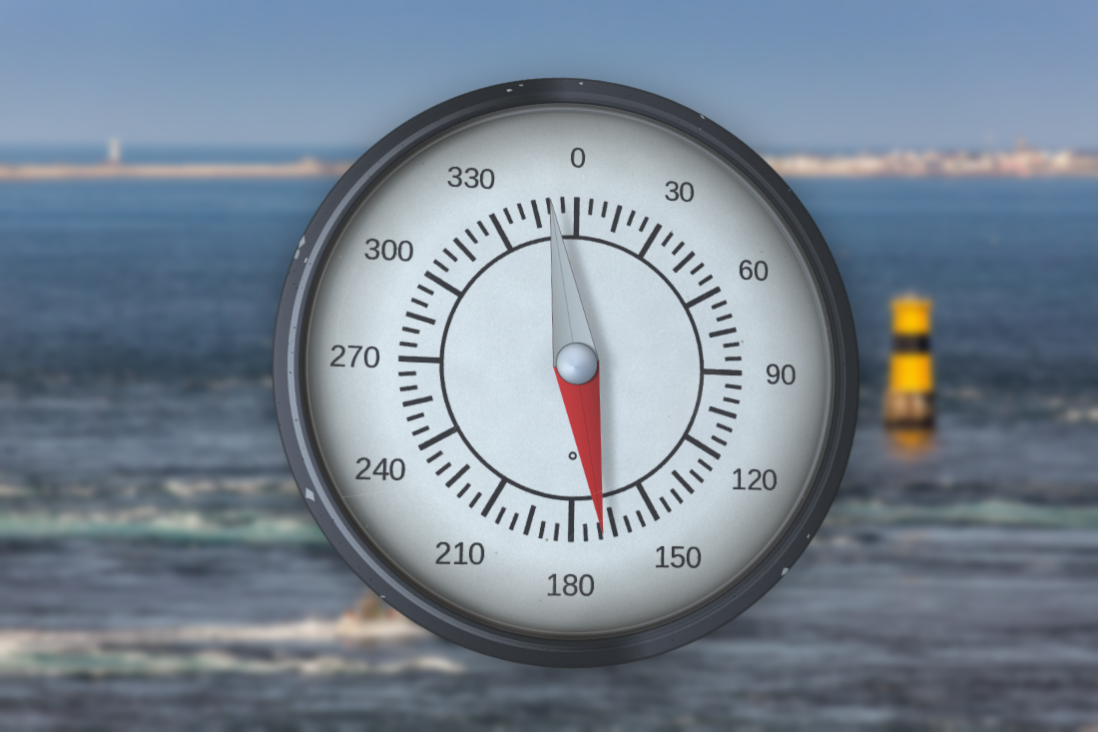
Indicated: 170°
